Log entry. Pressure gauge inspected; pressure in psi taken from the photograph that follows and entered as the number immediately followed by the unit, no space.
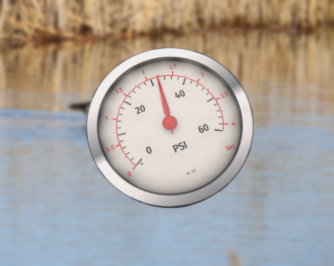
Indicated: 32psi
